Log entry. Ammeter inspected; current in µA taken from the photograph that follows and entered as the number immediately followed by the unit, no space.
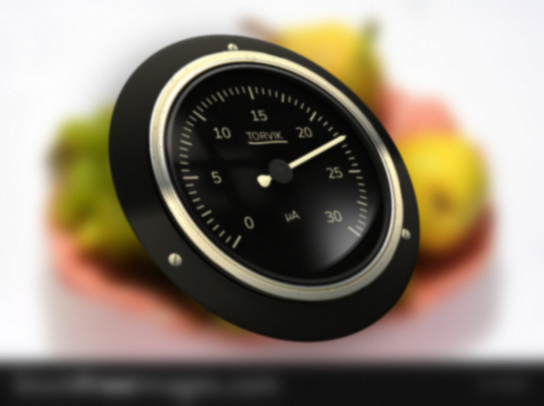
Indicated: 22.5µA
